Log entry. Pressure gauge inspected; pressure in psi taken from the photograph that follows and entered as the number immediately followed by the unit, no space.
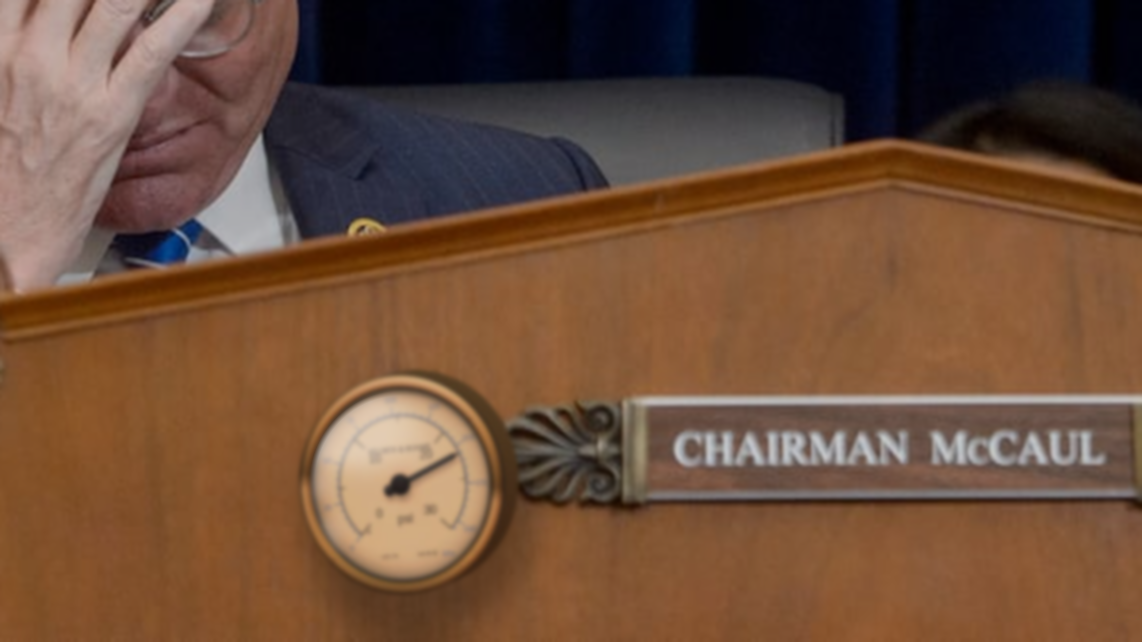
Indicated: 22.5psi
